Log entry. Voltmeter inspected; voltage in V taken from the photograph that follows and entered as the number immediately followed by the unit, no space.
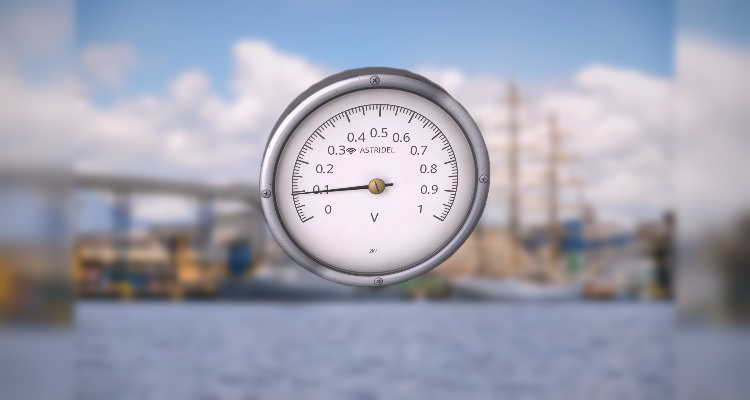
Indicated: 0.1V
